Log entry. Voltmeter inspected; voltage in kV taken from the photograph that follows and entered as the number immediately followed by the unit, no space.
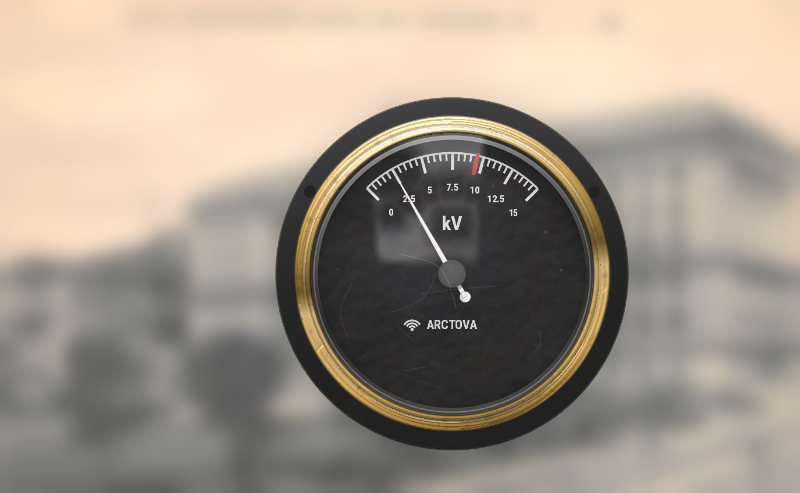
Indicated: 2.5kV
